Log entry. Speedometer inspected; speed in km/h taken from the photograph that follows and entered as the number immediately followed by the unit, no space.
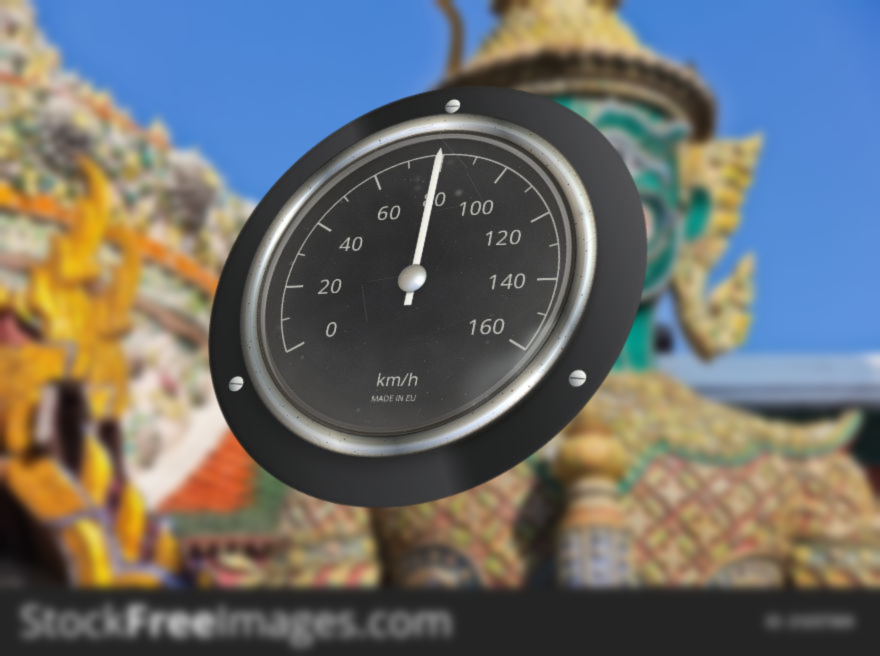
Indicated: 80km/h
